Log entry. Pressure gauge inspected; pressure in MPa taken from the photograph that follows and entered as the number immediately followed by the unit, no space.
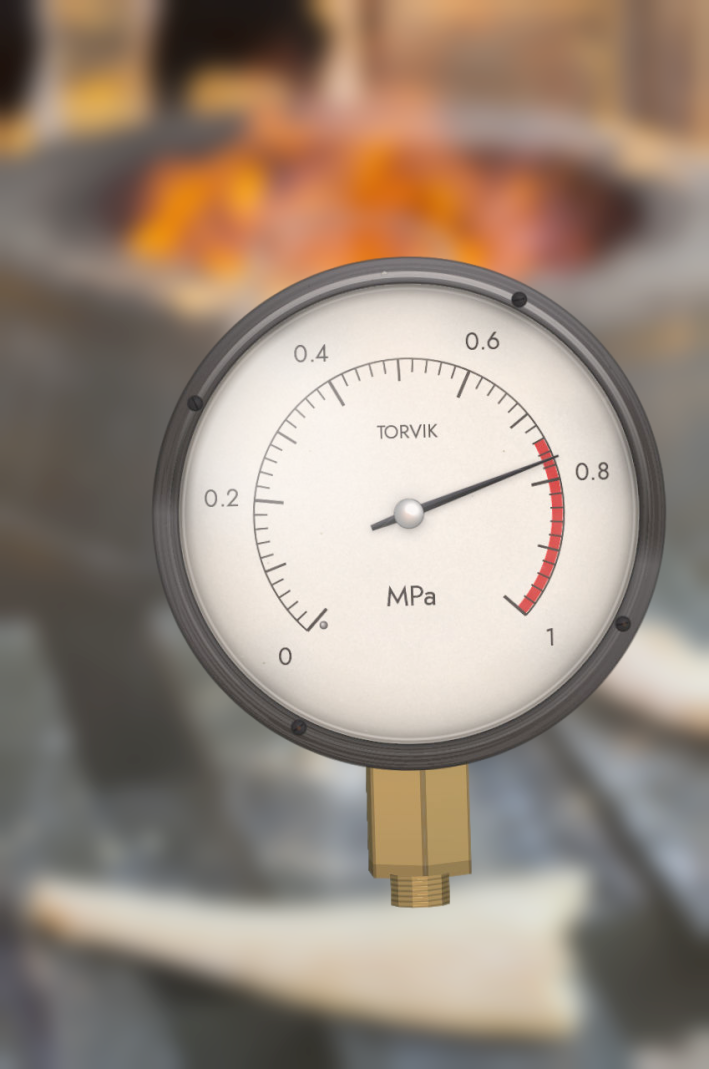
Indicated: 0.77MPa
